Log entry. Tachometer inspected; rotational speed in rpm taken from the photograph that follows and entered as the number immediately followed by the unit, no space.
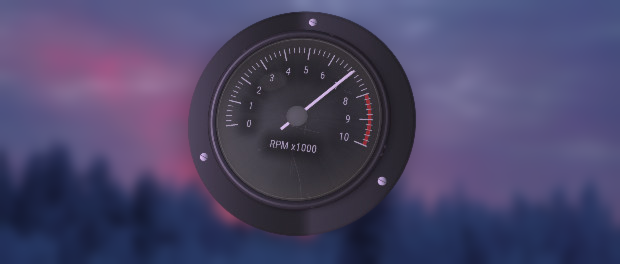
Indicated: 7000rpm
